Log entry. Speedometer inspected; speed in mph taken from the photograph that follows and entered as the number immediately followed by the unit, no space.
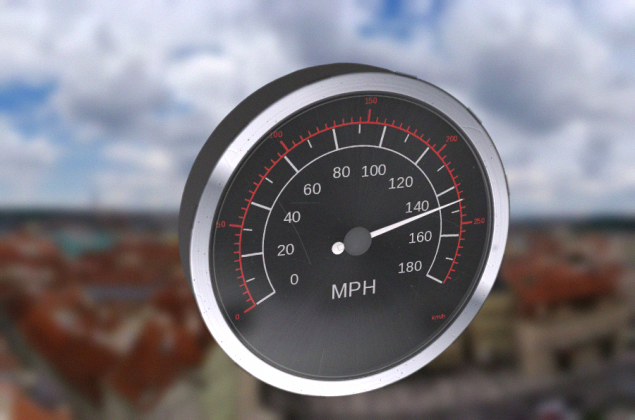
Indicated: 145mph
